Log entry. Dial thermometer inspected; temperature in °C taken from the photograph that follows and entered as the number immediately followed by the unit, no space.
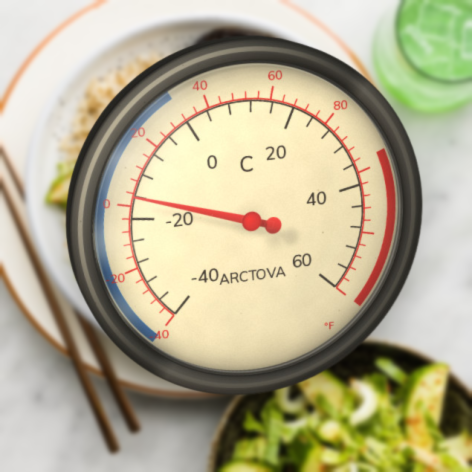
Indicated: -16°C
